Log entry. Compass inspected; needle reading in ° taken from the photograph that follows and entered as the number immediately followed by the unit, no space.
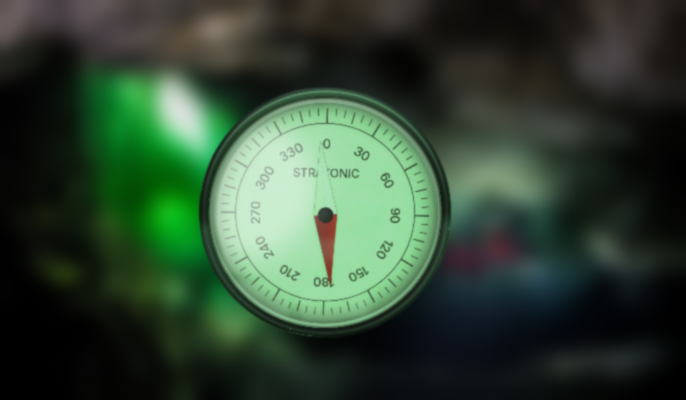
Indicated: 175°
